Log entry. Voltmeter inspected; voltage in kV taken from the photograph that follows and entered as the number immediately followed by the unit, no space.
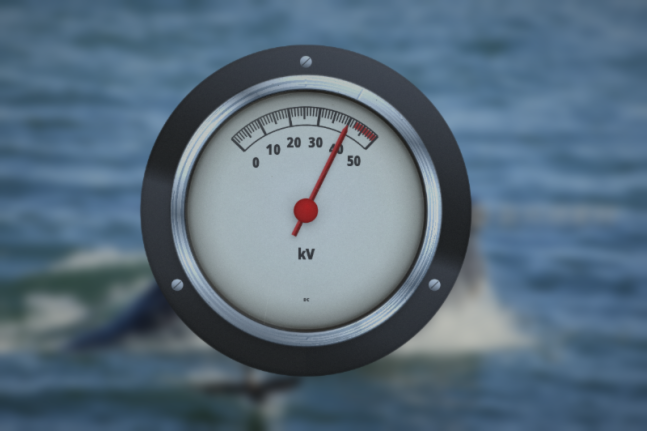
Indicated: 40kV
